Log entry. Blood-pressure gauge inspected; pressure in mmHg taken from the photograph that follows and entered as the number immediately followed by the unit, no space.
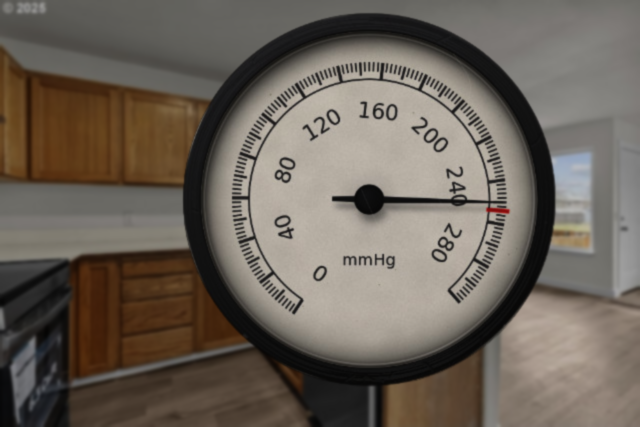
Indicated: 250mmHg
